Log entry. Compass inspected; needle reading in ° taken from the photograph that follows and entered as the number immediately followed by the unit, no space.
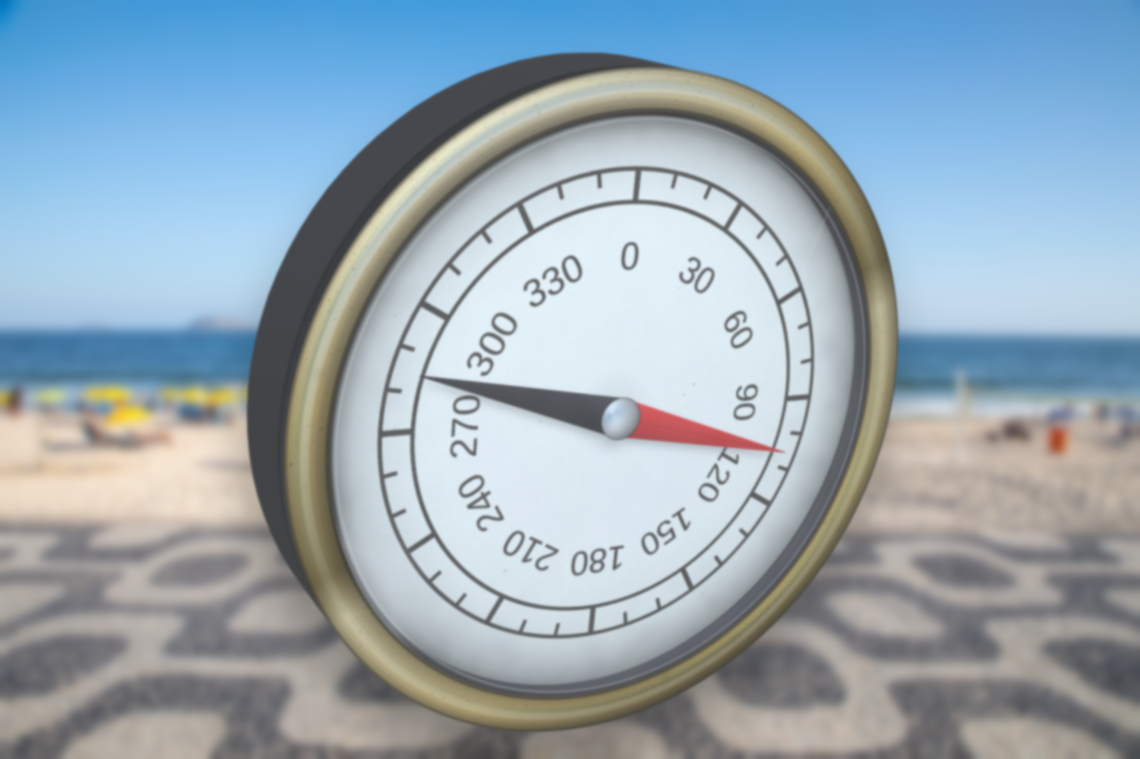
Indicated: 105°
